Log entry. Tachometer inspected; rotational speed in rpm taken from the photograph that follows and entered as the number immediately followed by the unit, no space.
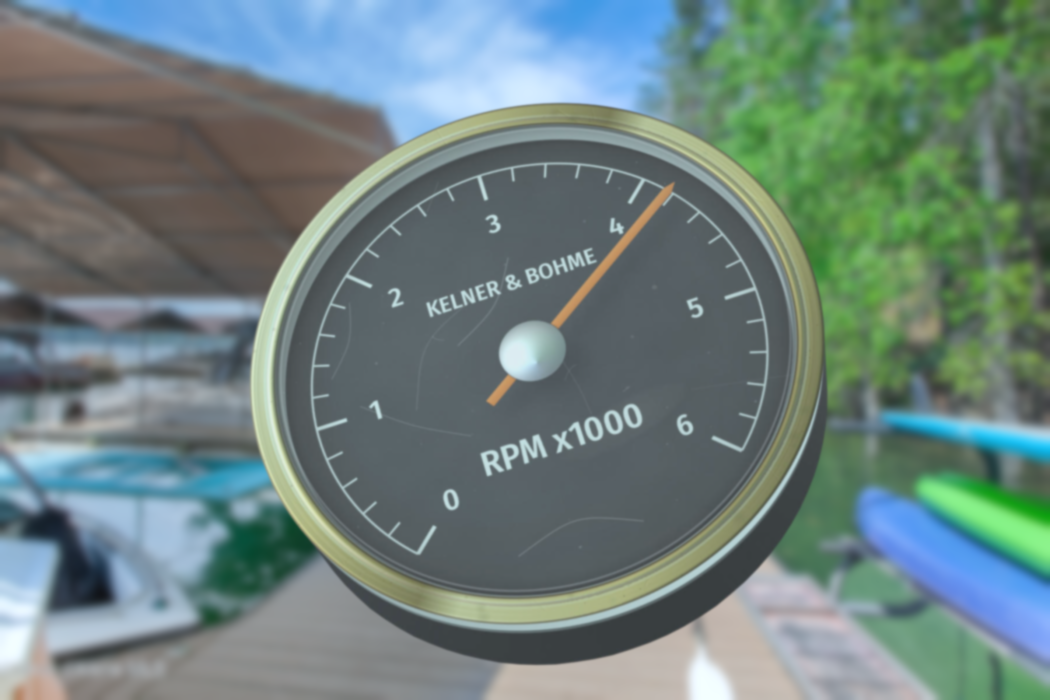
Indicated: 4200rpm
